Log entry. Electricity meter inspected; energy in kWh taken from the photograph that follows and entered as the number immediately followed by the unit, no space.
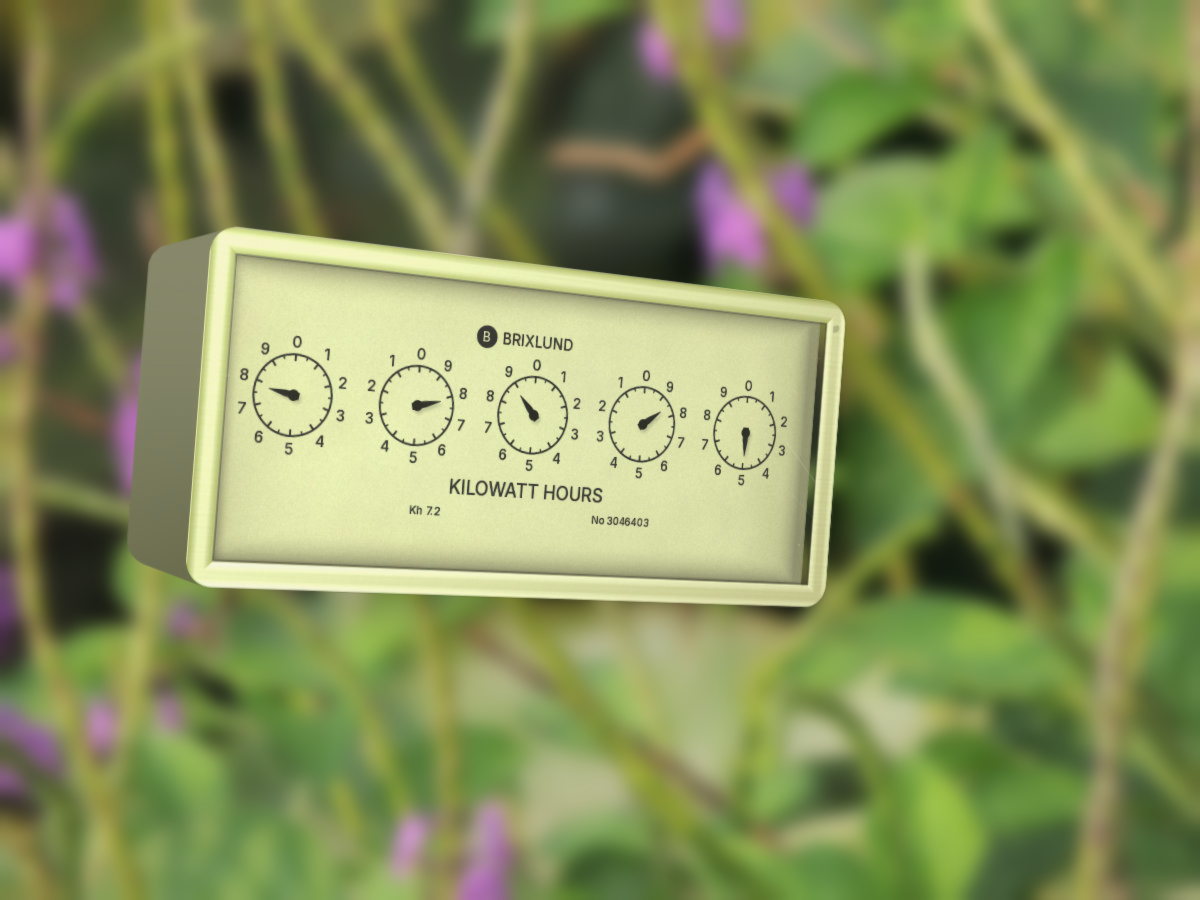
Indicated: 77885kWh
